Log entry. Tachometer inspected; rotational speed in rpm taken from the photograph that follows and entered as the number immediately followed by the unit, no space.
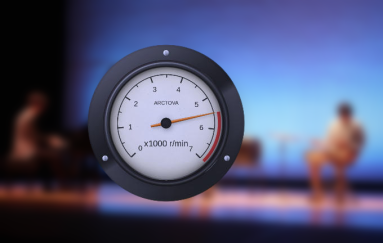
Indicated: 5500rpm
